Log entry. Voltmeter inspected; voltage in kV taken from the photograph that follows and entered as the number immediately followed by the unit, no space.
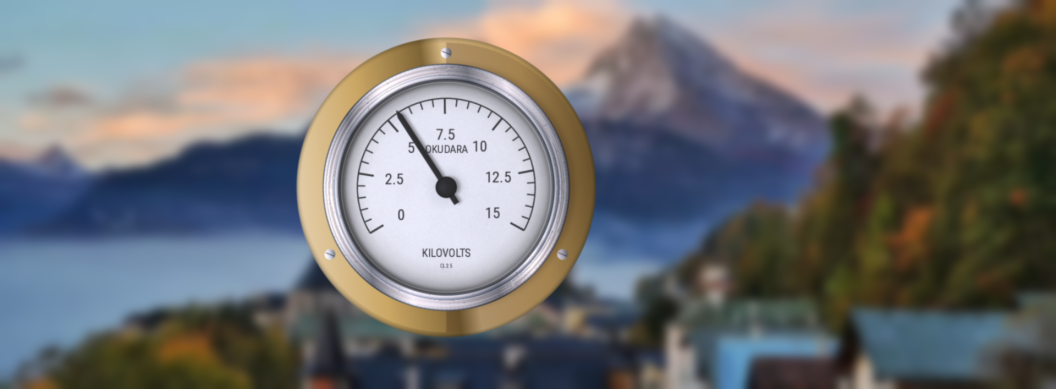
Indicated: 5.5kV
